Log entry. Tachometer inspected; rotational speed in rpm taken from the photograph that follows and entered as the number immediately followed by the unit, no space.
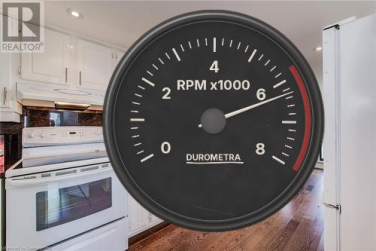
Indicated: 6300rpm
